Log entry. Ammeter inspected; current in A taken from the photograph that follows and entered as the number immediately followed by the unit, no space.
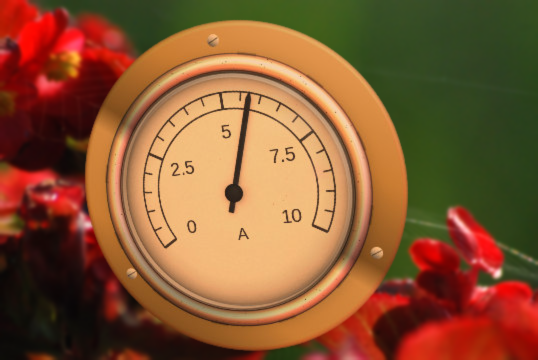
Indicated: 5.75A
